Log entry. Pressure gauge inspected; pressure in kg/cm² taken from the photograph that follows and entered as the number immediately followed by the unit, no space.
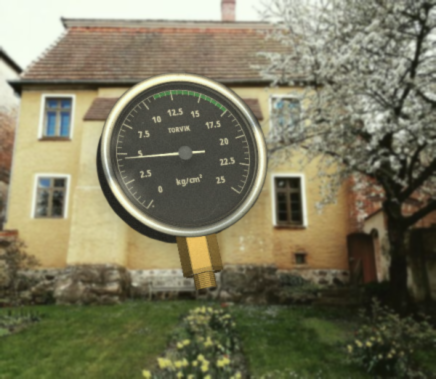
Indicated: 4.5kg/cm²
